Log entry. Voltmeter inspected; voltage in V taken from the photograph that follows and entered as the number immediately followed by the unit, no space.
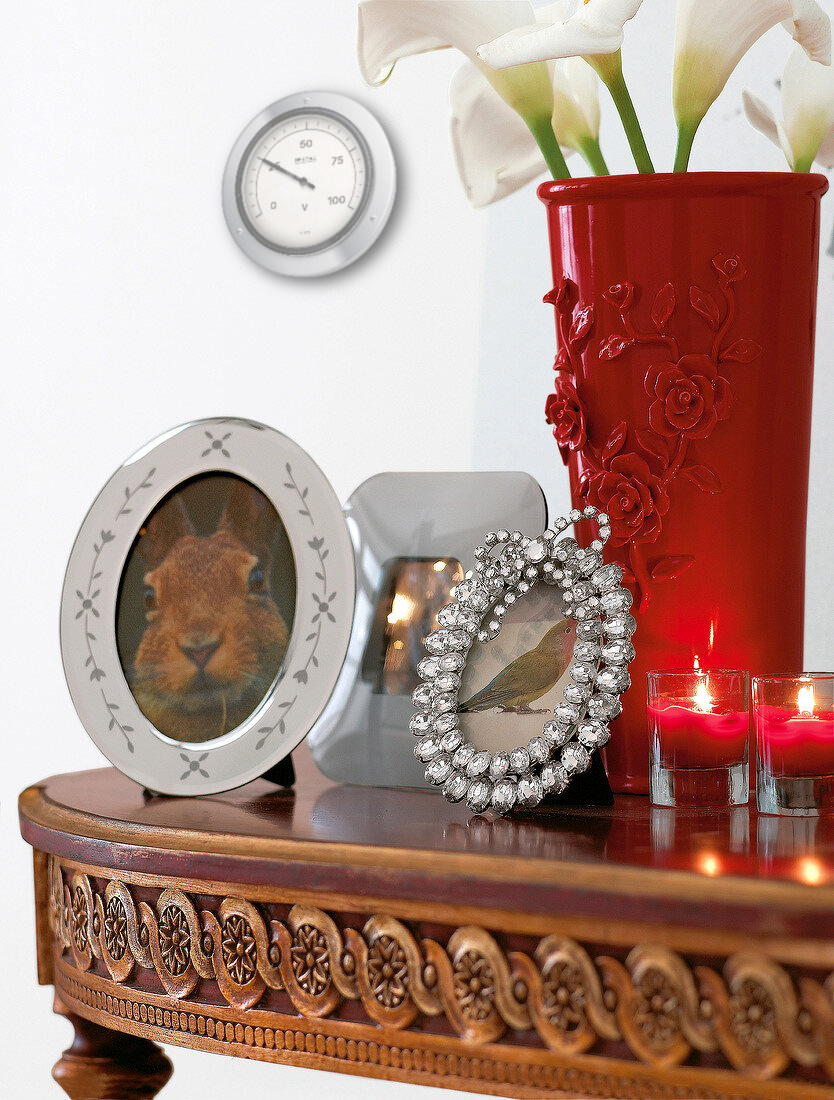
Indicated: 25V
